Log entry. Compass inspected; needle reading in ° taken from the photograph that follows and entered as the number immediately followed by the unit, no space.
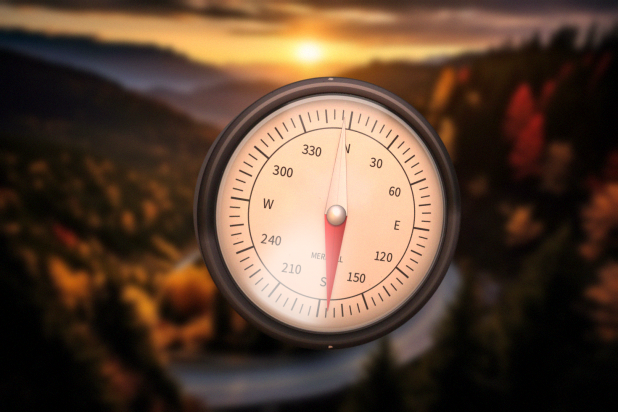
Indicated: 175°
